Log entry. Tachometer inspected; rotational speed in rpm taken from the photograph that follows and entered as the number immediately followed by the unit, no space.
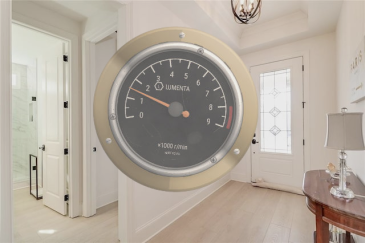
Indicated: 1500rpm
